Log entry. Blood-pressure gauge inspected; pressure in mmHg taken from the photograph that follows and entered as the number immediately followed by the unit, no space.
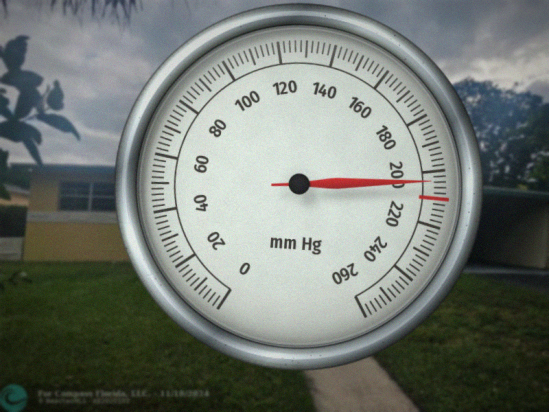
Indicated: 204mmHg
